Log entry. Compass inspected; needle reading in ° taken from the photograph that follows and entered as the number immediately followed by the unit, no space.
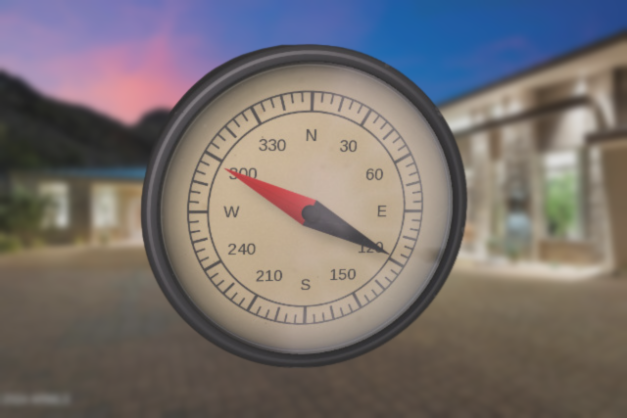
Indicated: 297.5°
